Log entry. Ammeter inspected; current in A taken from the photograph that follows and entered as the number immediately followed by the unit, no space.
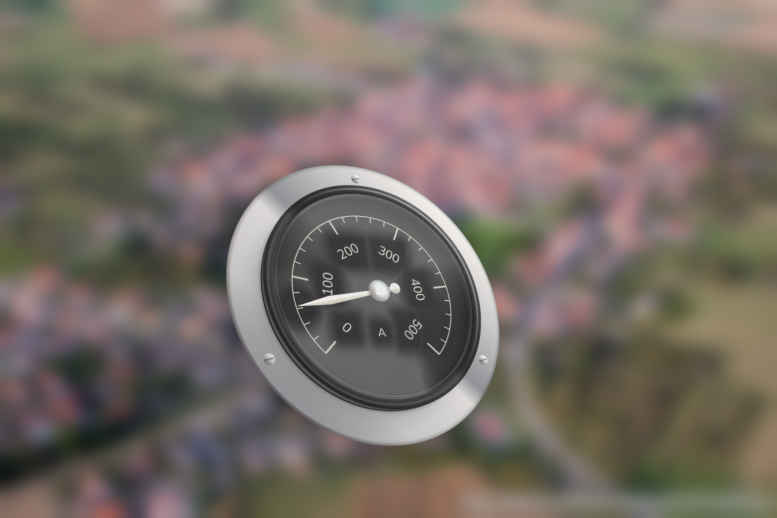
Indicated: 60A
